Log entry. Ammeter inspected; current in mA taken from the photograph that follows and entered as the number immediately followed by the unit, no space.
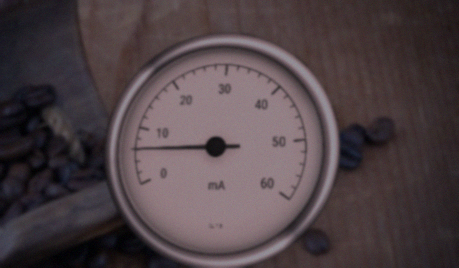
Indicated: 6mA
